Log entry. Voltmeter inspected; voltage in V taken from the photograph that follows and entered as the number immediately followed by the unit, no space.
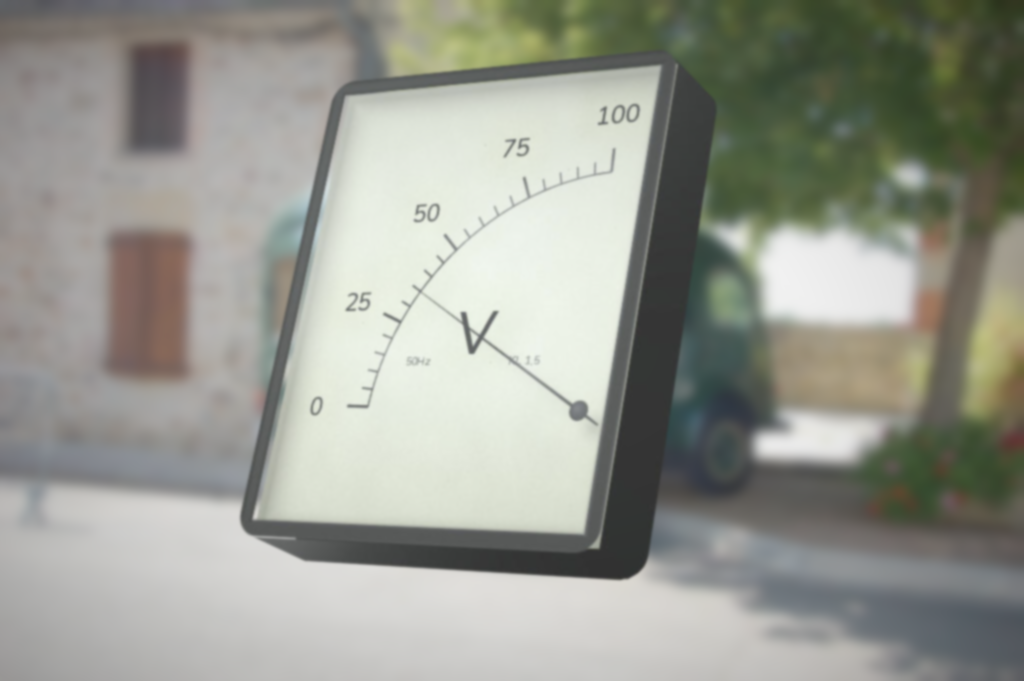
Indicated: 35V
